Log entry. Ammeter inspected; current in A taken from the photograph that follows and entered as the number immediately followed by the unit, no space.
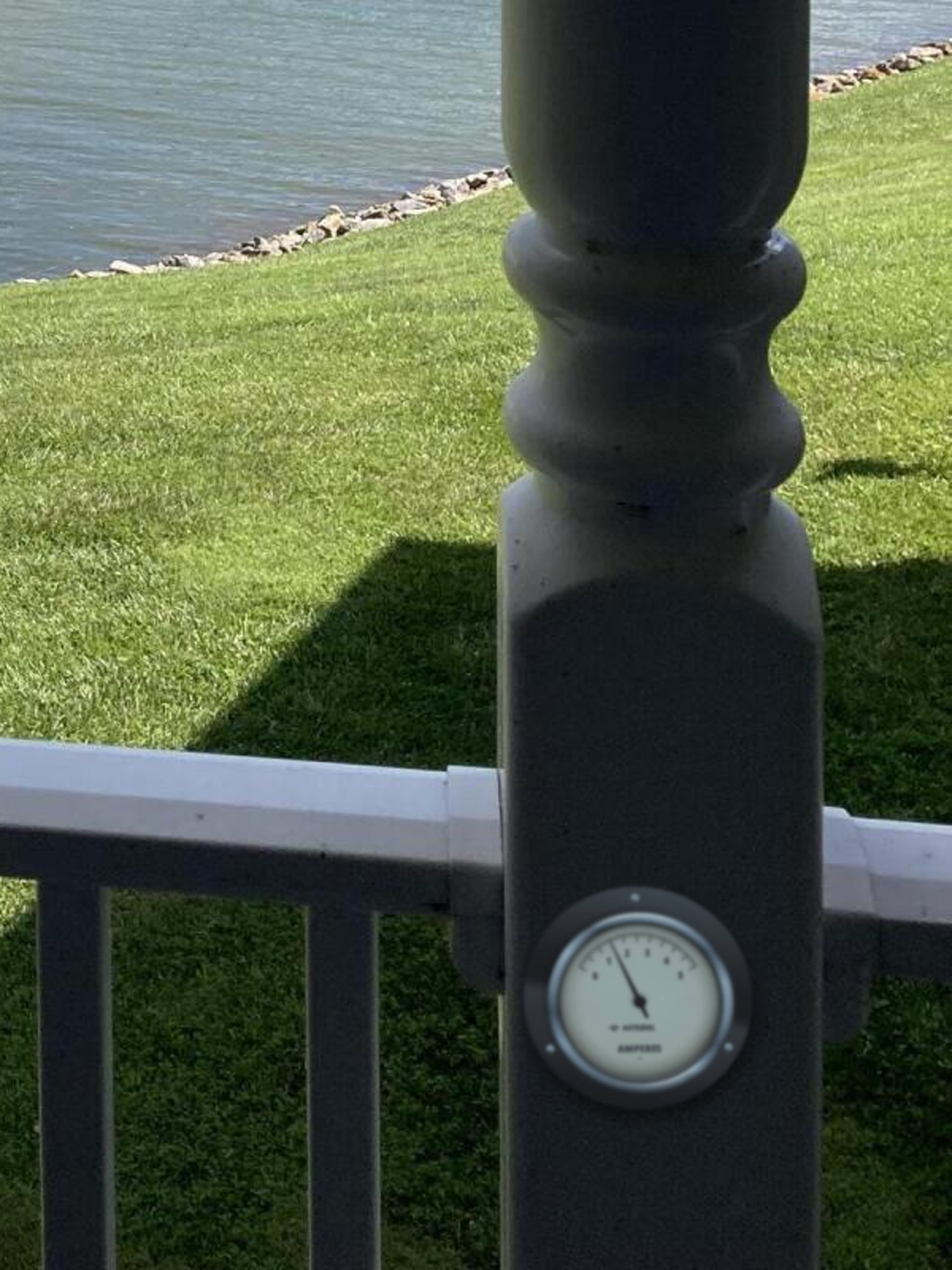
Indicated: 1.5A
